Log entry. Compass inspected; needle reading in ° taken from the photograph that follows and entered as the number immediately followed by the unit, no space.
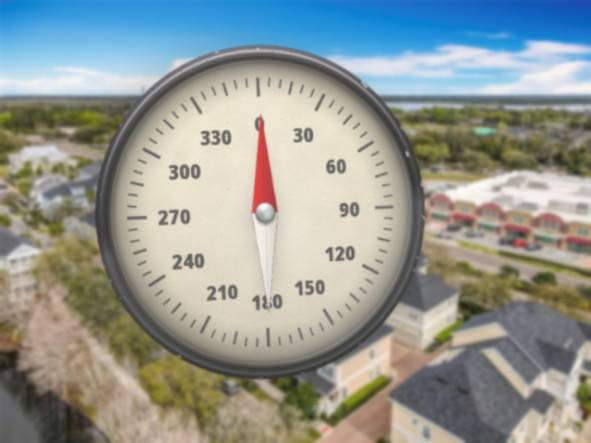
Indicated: 0°
